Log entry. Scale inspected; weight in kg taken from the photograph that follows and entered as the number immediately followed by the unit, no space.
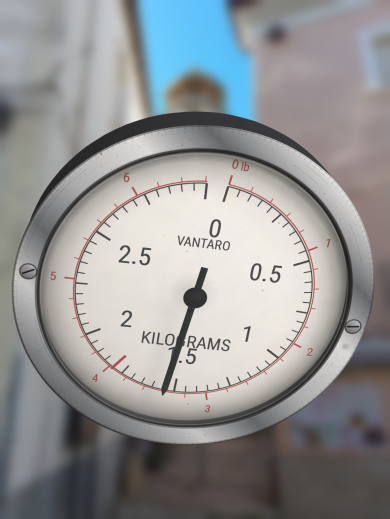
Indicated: 1.55kg
